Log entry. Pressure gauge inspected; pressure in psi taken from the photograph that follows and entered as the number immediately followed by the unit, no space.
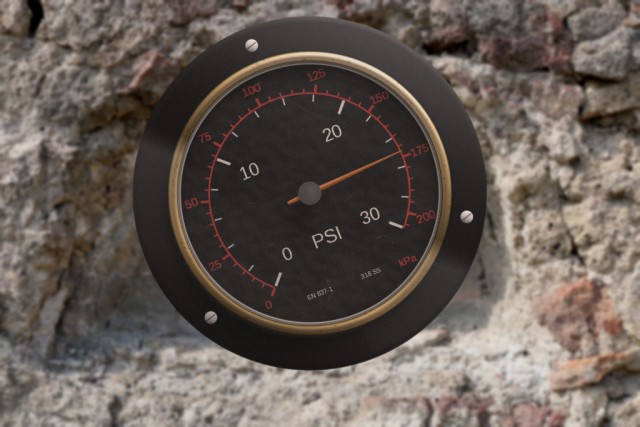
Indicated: 25psi
